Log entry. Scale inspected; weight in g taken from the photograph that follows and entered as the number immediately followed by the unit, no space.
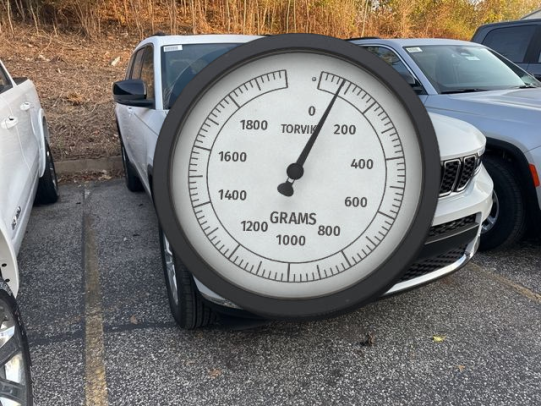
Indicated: 80g
